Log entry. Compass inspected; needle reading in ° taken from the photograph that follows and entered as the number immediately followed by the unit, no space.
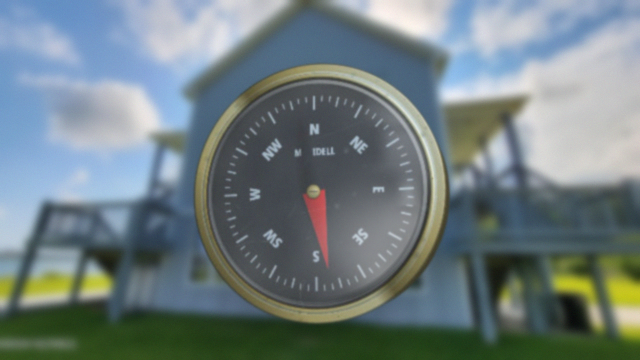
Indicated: 170°
